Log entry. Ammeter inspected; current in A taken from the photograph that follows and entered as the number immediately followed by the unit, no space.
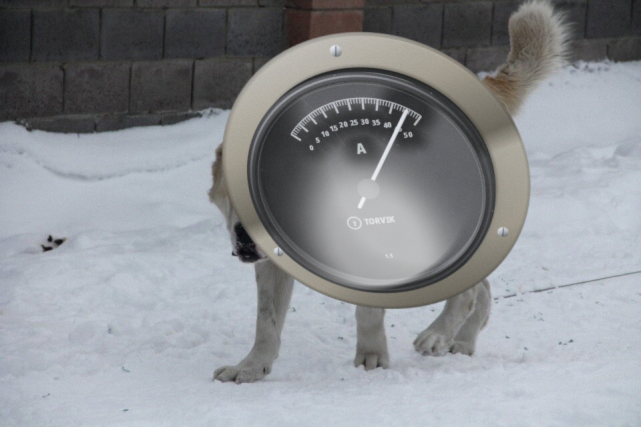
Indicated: 45A
